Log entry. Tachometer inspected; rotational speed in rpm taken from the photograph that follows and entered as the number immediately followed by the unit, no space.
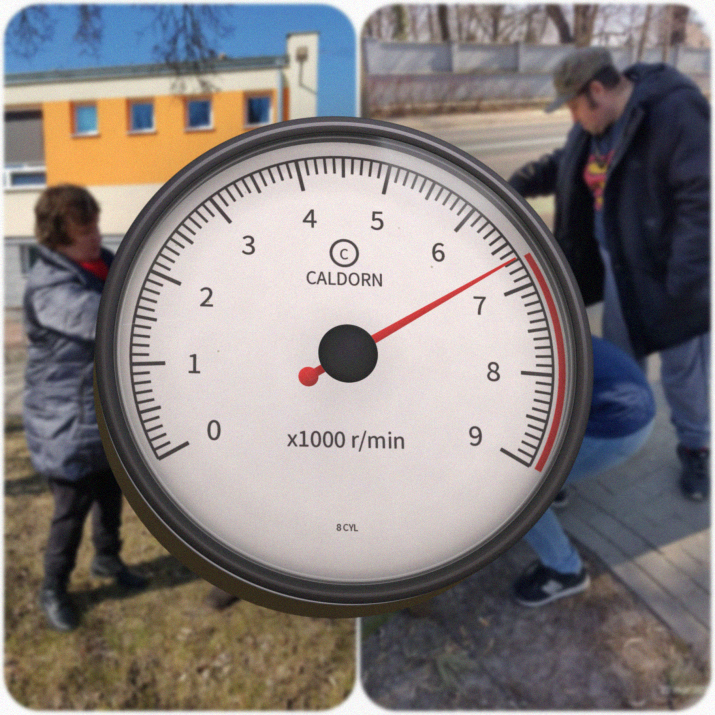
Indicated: 6700rpm
